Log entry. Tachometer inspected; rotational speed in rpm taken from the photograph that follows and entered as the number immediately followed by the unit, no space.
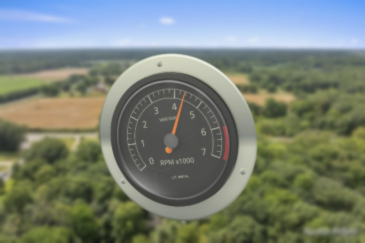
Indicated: 4400rpm
